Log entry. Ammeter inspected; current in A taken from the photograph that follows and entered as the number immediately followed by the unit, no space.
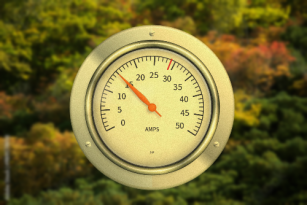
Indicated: 15A
